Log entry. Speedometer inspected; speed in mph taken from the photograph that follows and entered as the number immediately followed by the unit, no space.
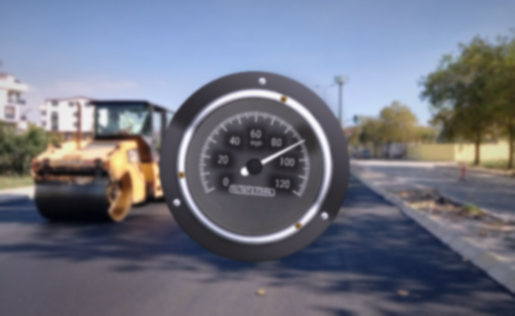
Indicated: 90mph
